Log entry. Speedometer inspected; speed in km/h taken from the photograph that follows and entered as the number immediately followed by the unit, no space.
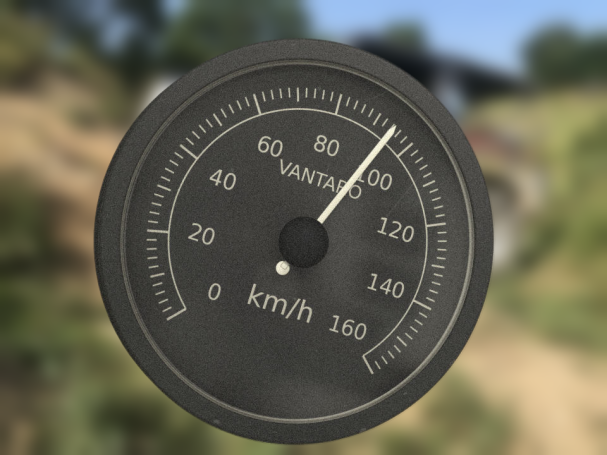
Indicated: 94km/h
